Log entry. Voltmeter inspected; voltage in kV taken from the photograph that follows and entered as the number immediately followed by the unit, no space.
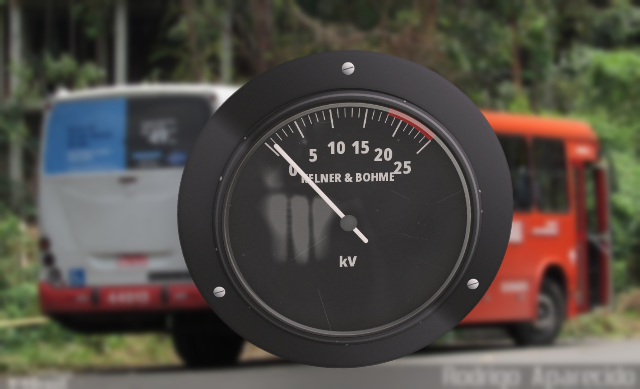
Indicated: 1kV
